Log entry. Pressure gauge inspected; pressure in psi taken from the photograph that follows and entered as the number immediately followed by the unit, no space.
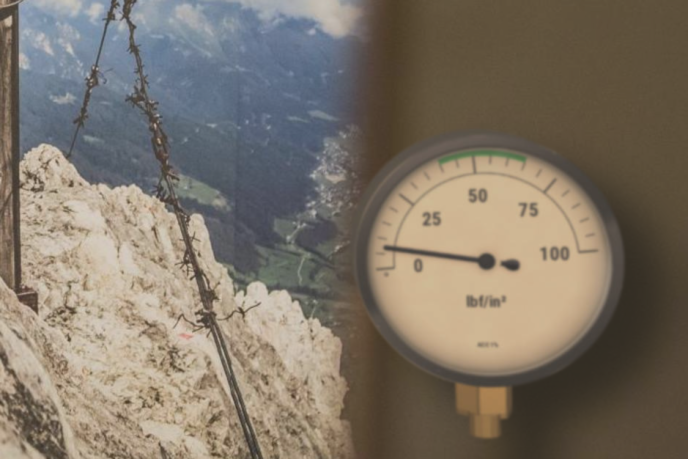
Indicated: 7.5psi
